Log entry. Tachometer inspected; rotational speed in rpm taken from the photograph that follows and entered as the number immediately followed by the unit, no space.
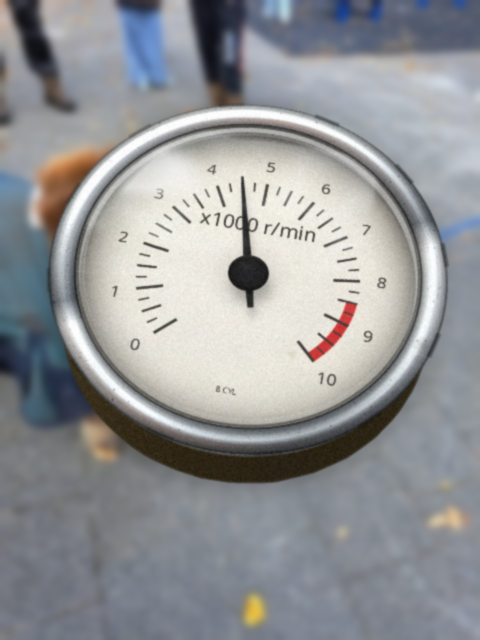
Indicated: 4500rpm
